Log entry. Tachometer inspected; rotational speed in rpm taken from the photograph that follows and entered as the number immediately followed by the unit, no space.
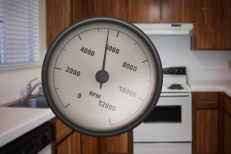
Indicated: 5500rpm
